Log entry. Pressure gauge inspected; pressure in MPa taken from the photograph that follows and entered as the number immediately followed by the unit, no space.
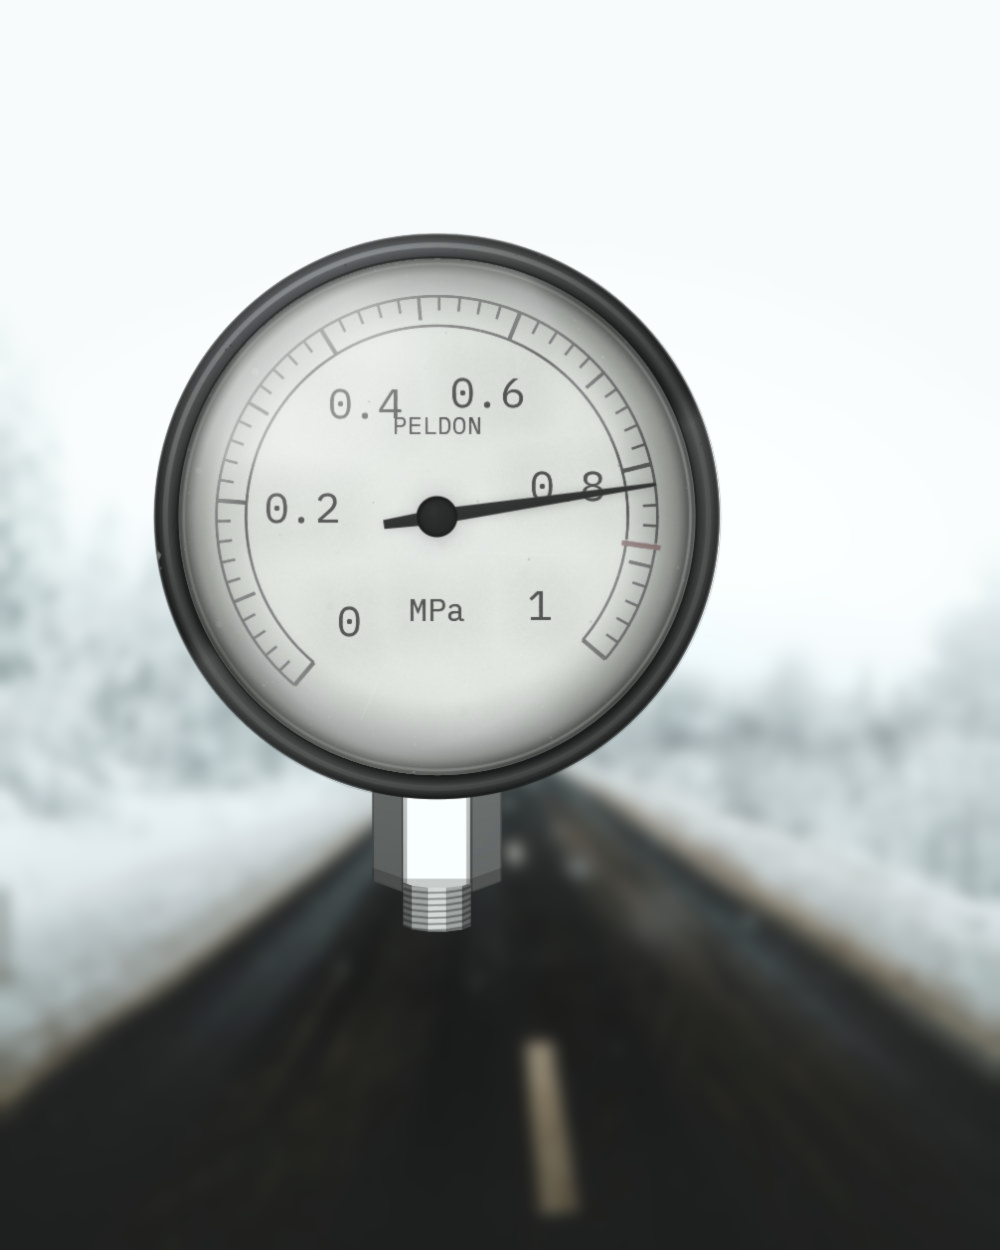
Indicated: 0.82MPa
